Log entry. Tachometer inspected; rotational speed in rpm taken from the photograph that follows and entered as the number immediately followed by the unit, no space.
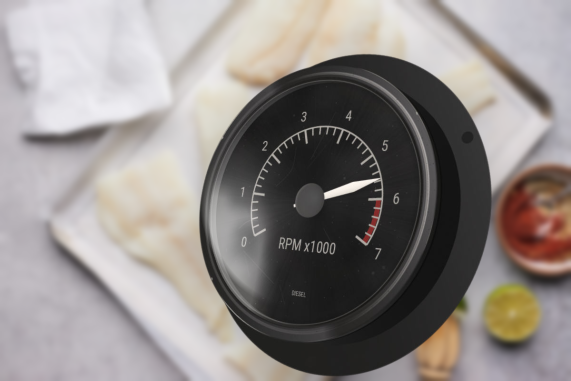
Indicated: 5600rpm
